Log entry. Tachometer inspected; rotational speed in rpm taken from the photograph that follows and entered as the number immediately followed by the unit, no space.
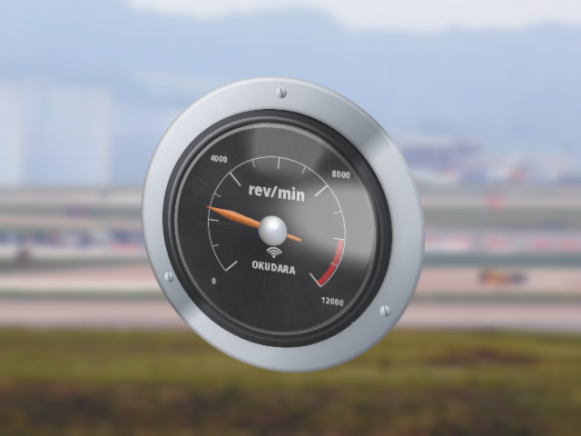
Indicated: 2500rpm
